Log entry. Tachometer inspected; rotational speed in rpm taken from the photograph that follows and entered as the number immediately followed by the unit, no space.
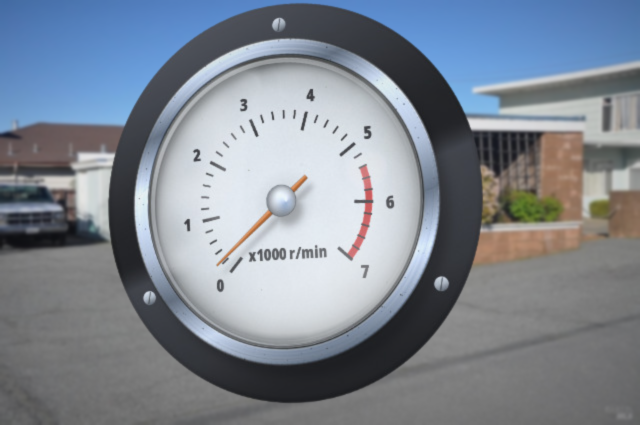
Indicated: 200rpm
